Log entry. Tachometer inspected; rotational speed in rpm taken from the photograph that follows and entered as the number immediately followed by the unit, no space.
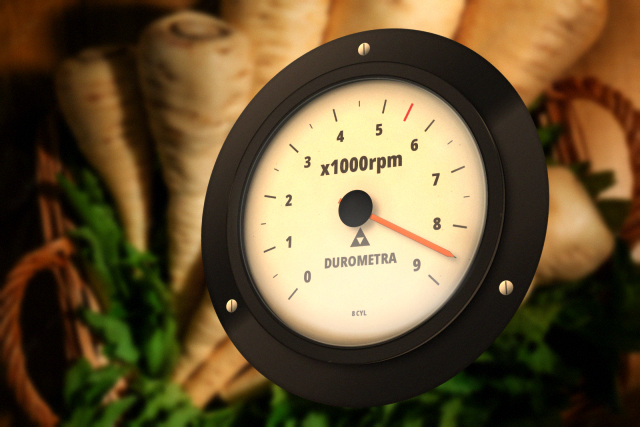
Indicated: 8500rpm
